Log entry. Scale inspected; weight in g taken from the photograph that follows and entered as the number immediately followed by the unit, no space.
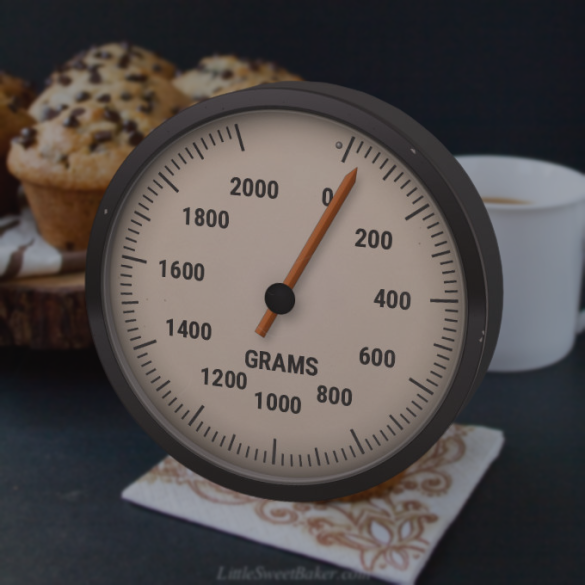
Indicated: 40g
